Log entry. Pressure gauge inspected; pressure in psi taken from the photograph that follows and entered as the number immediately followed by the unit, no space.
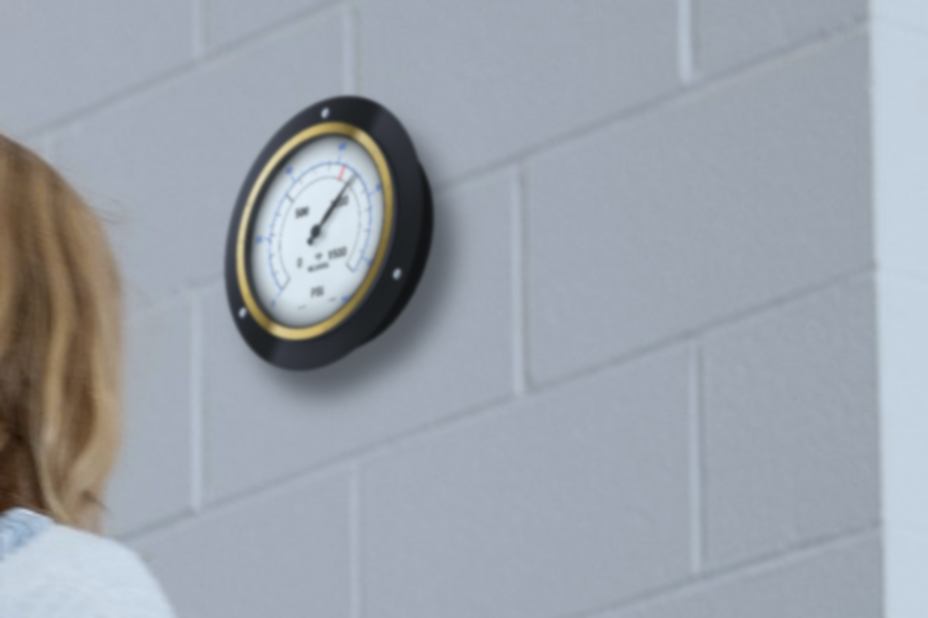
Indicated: 1000psi
